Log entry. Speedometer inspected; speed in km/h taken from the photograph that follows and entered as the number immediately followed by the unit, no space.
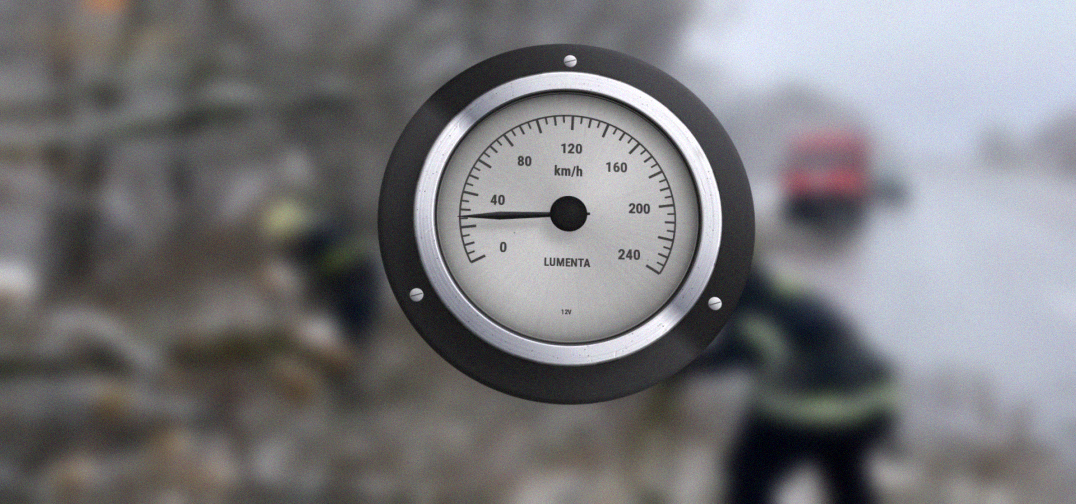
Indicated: 25km/h
